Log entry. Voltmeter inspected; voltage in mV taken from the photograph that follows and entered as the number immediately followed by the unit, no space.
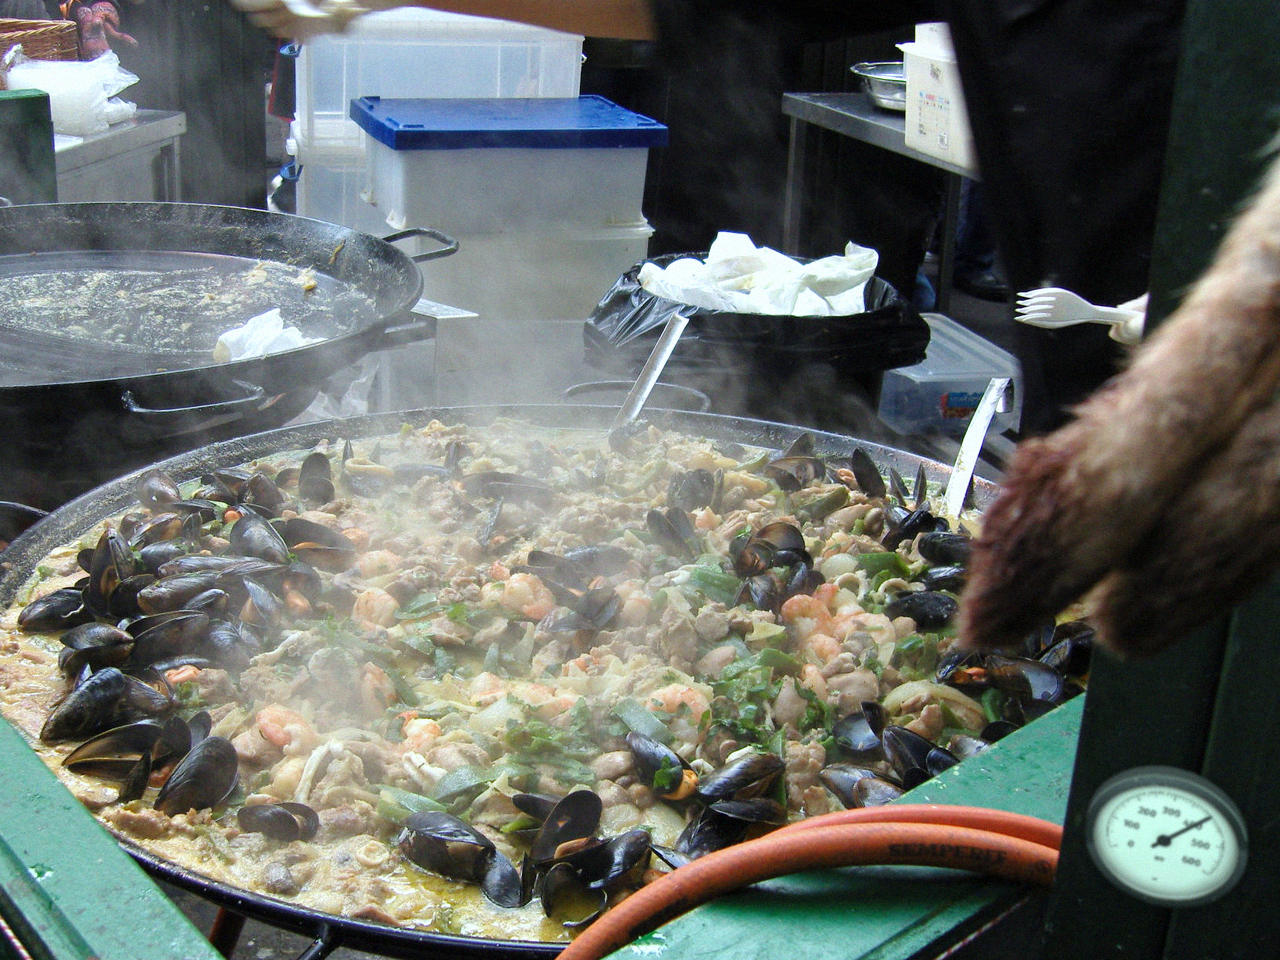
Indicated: 400mV
